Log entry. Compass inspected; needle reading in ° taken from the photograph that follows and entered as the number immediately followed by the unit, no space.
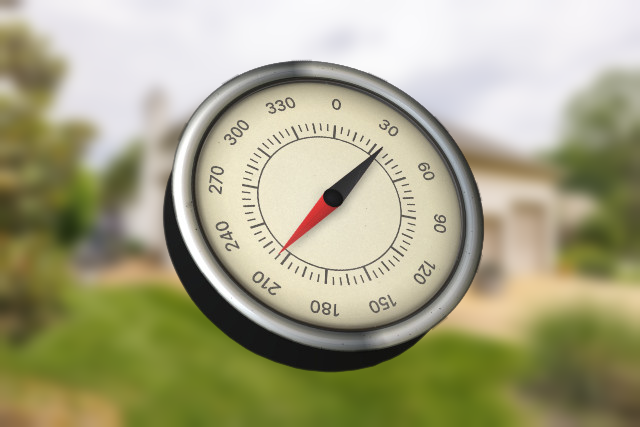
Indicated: 215°
